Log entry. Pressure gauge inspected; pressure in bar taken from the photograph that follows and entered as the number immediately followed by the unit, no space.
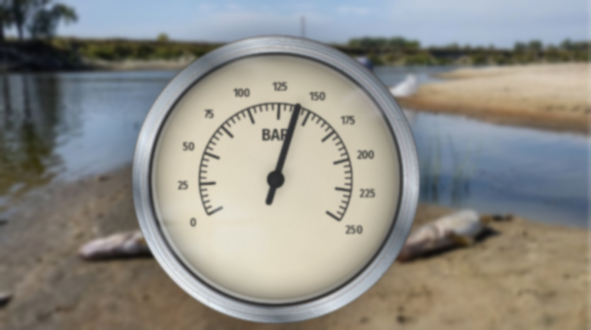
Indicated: 140bar
